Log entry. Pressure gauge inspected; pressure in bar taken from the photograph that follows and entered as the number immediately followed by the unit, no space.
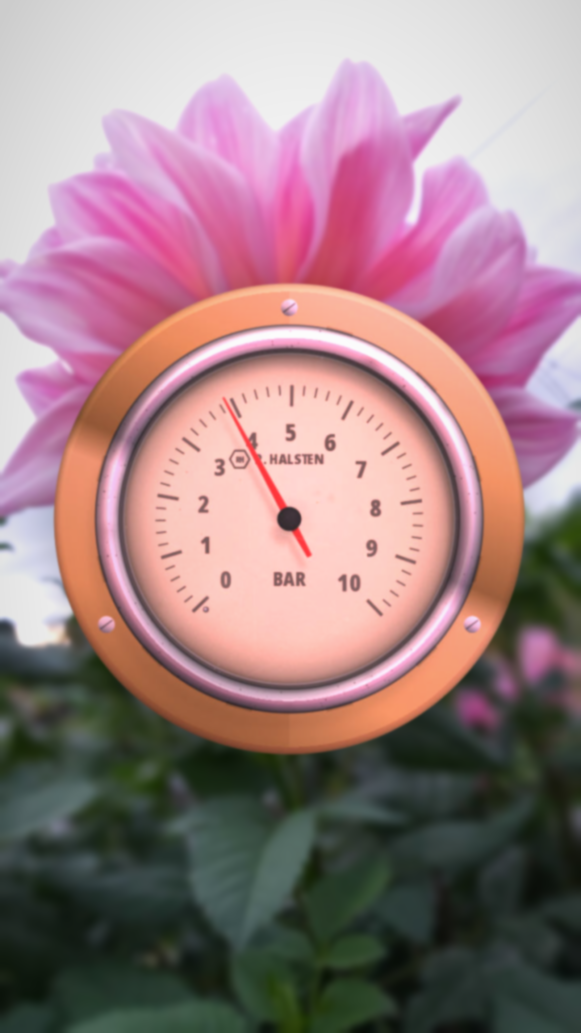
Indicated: 3.9bar
